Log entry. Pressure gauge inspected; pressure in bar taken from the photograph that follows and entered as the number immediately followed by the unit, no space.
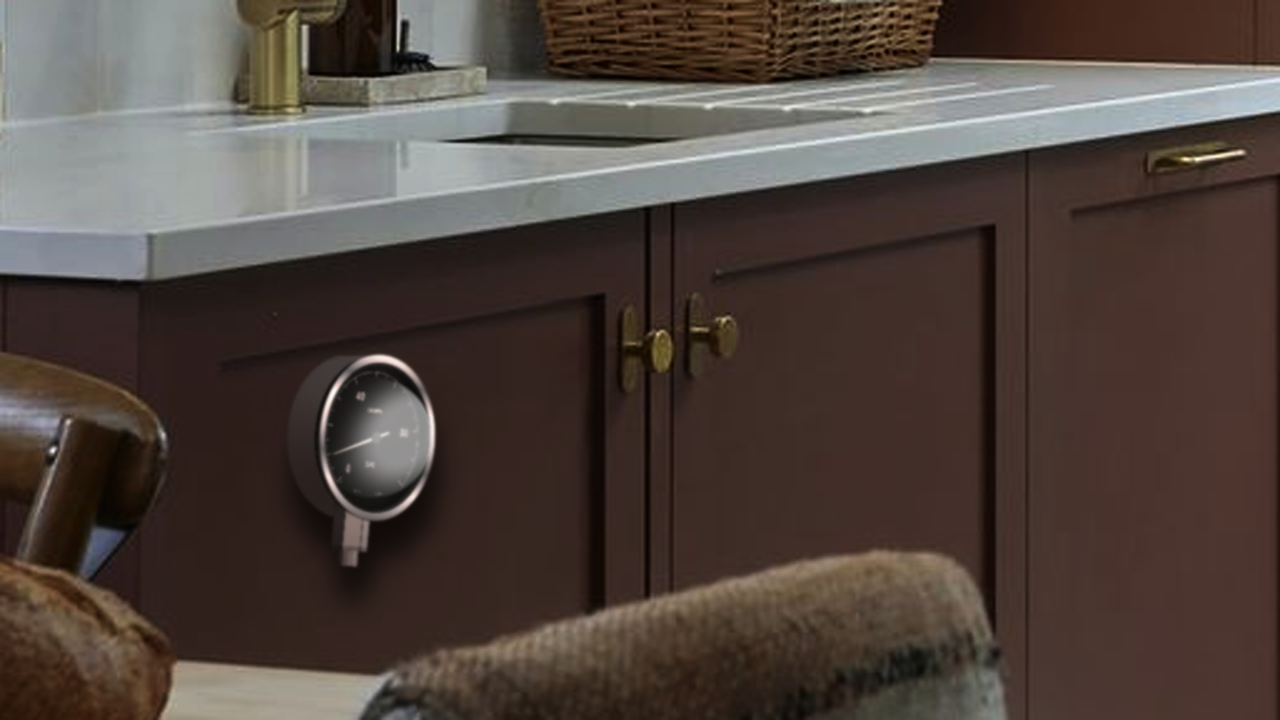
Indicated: 10bar
